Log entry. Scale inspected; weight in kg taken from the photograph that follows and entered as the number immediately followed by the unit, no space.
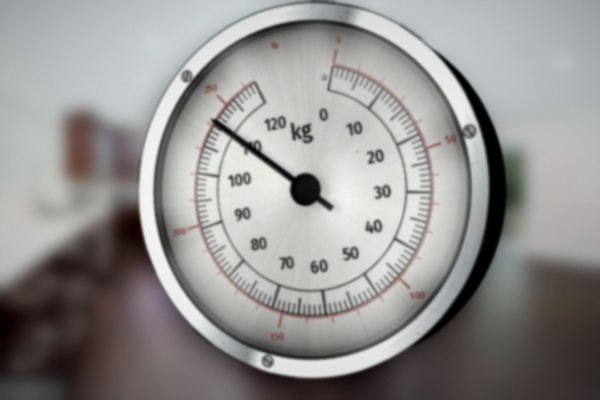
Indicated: 110kg
